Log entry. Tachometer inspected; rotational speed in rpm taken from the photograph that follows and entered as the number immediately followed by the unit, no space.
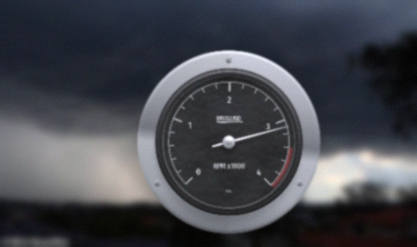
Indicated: 3100rpm
